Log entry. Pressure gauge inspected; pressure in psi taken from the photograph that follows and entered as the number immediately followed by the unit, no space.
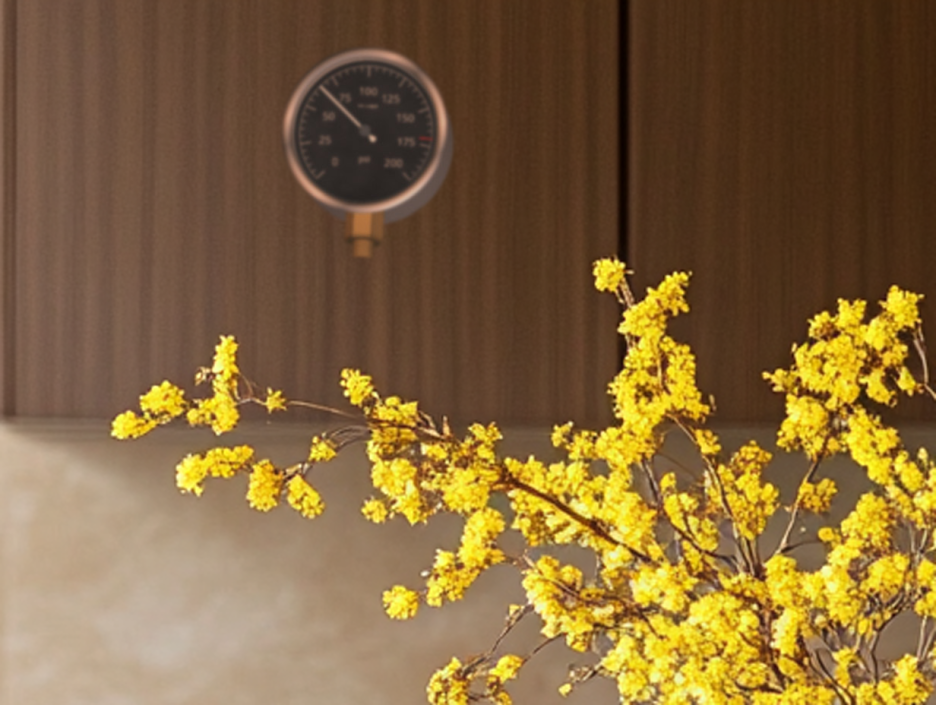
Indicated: 65psi
